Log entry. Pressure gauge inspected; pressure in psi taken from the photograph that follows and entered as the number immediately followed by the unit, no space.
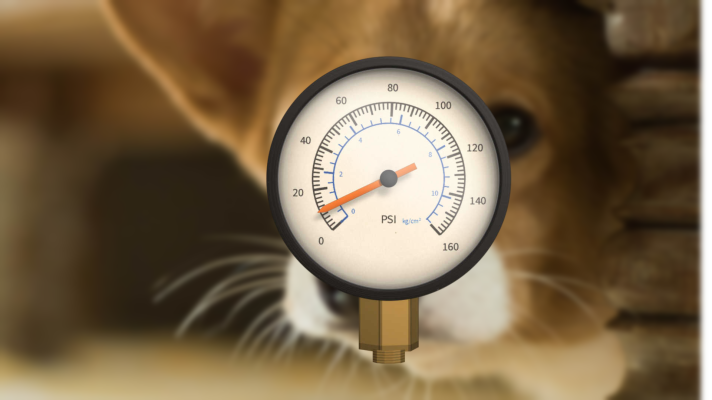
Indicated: 10psi
